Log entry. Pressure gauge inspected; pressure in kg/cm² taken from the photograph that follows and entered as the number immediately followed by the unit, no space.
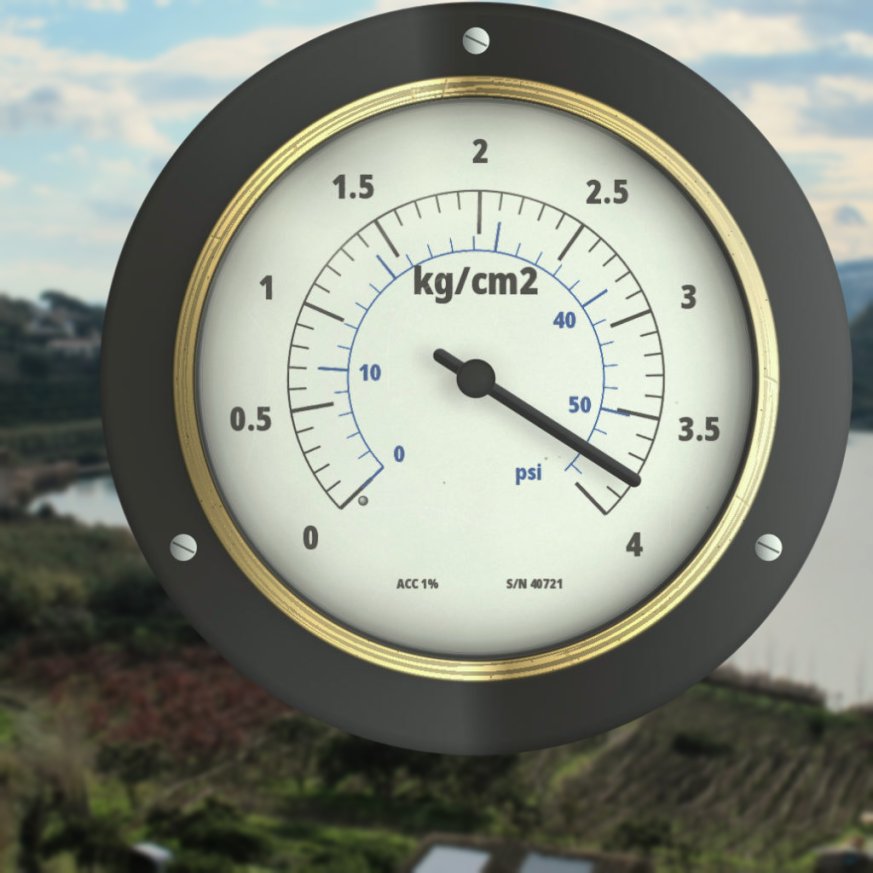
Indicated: 3.8kg/cm²
